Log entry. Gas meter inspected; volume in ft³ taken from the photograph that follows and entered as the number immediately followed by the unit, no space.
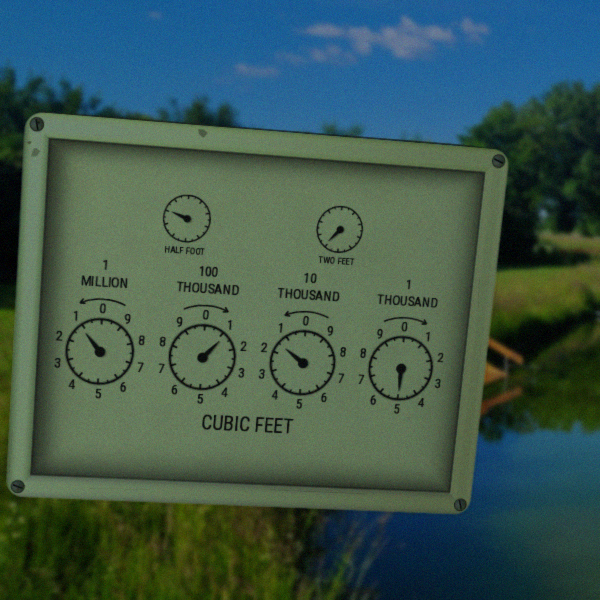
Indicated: 111500ft³
